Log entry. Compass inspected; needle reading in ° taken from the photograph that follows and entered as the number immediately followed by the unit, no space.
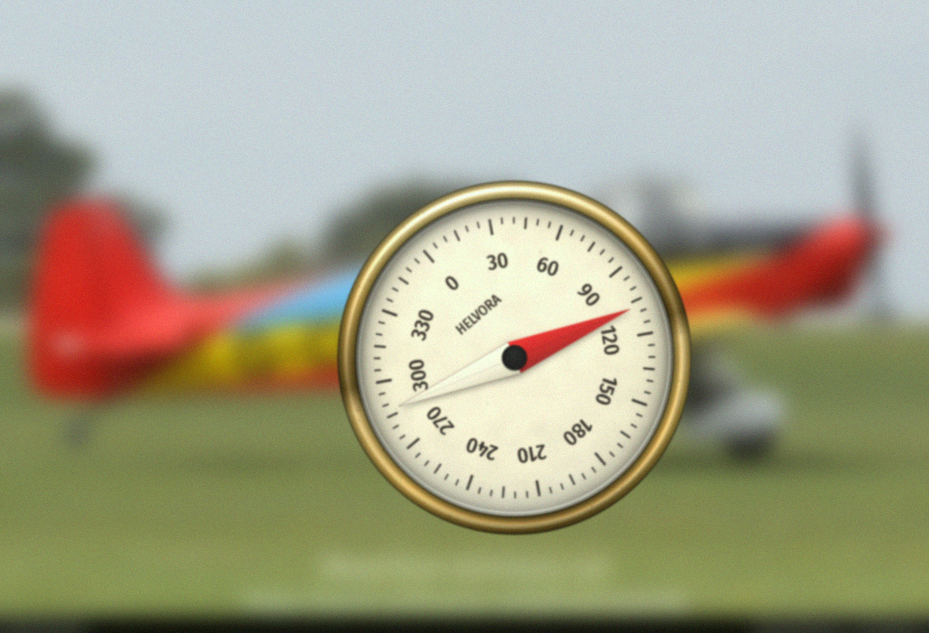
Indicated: 107.5°
